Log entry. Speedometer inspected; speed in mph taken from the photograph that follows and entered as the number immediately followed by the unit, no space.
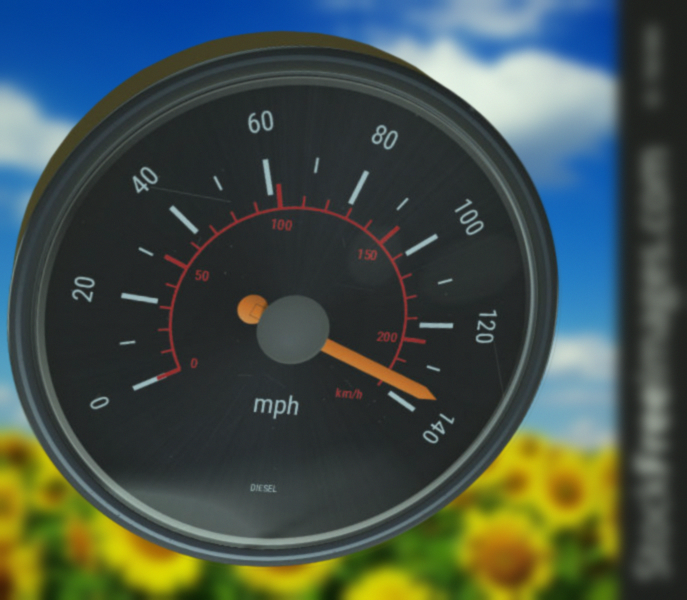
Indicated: 135mph
